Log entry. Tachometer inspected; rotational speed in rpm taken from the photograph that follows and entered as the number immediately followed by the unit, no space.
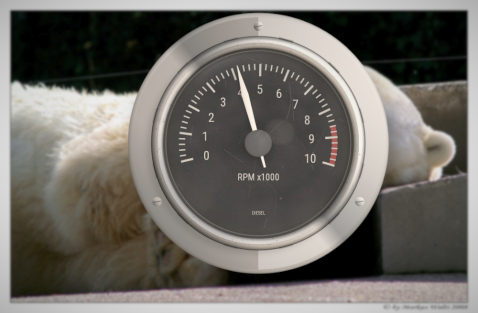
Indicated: 4200rpm
